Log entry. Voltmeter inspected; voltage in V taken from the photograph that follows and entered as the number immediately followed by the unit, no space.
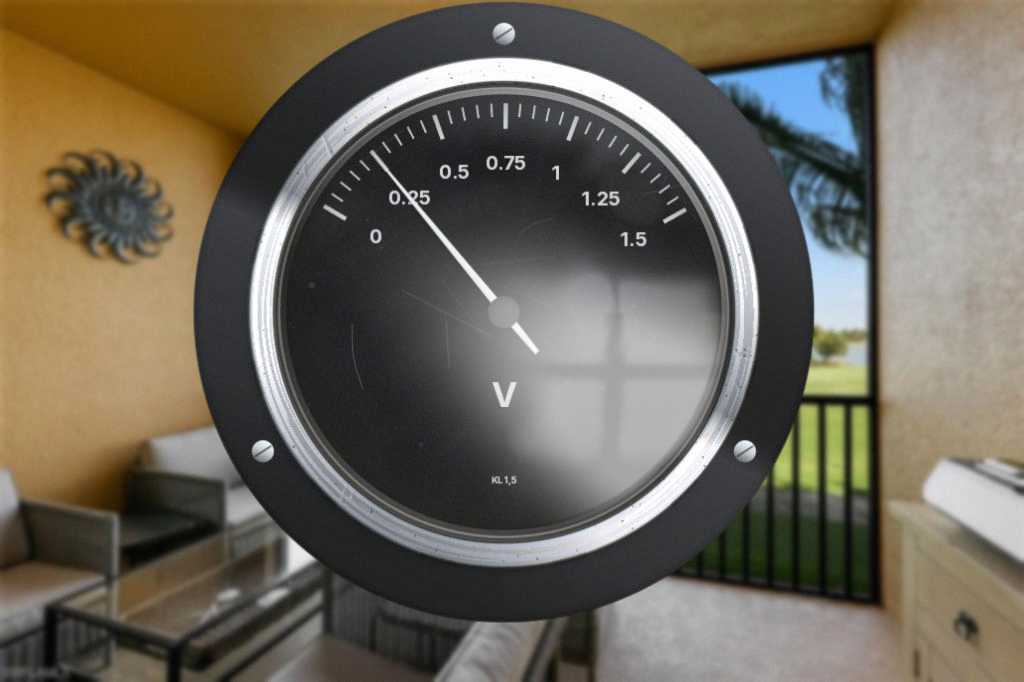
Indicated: 0.25V
